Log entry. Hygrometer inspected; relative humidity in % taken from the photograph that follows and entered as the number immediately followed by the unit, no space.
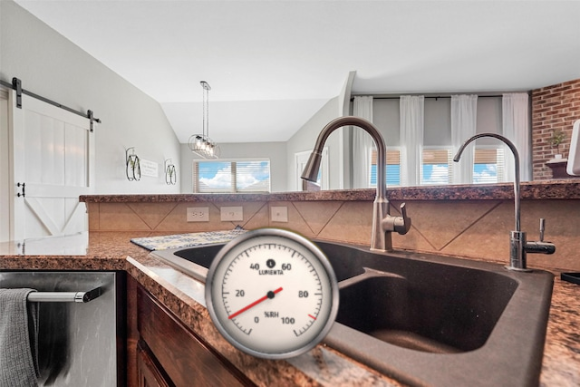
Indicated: 10%
